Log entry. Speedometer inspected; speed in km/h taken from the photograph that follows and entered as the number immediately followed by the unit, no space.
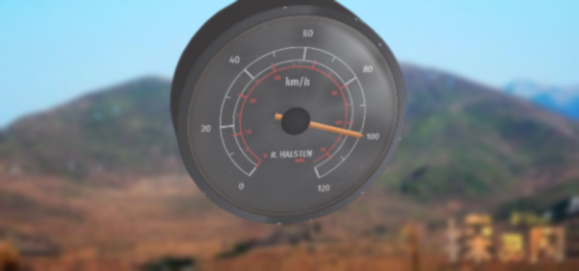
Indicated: 100km/h
